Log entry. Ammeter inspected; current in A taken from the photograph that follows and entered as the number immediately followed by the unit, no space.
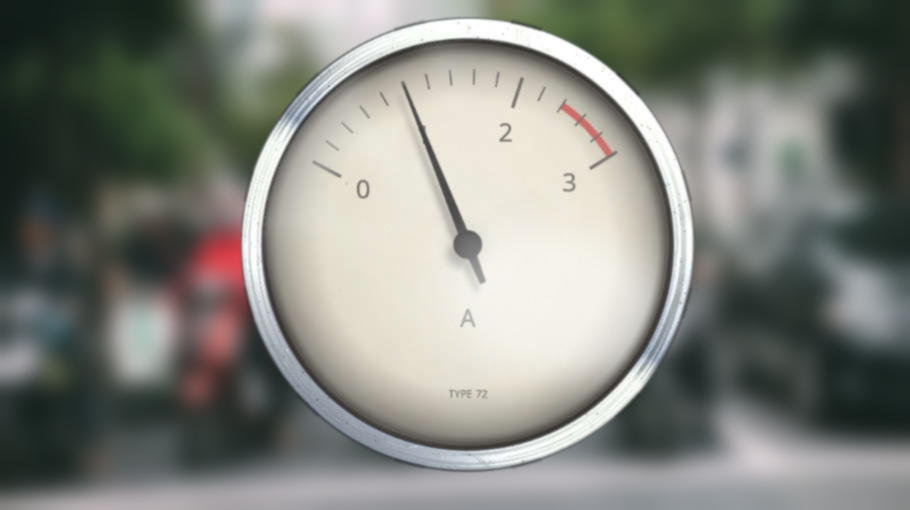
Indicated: 1A
